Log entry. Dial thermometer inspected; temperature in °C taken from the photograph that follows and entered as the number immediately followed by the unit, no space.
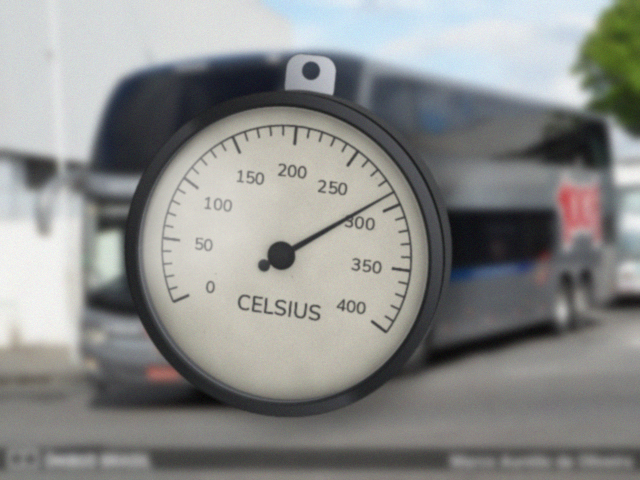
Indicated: 290°C
